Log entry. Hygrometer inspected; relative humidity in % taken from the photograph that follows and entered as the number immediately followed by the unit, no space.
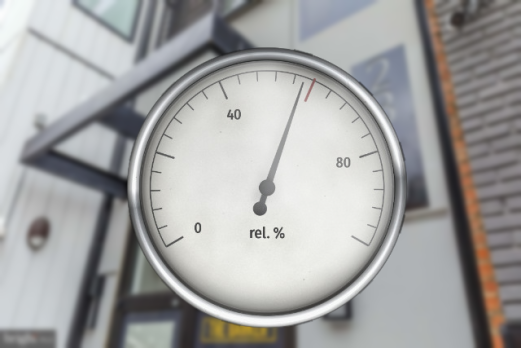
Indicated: 58%
